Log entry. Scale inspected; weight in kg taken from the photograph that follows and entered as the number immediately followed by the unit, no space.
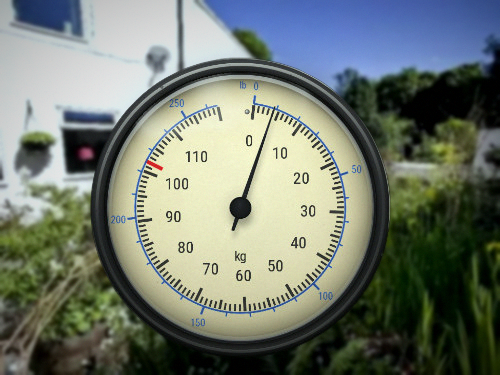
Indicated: 4kg
